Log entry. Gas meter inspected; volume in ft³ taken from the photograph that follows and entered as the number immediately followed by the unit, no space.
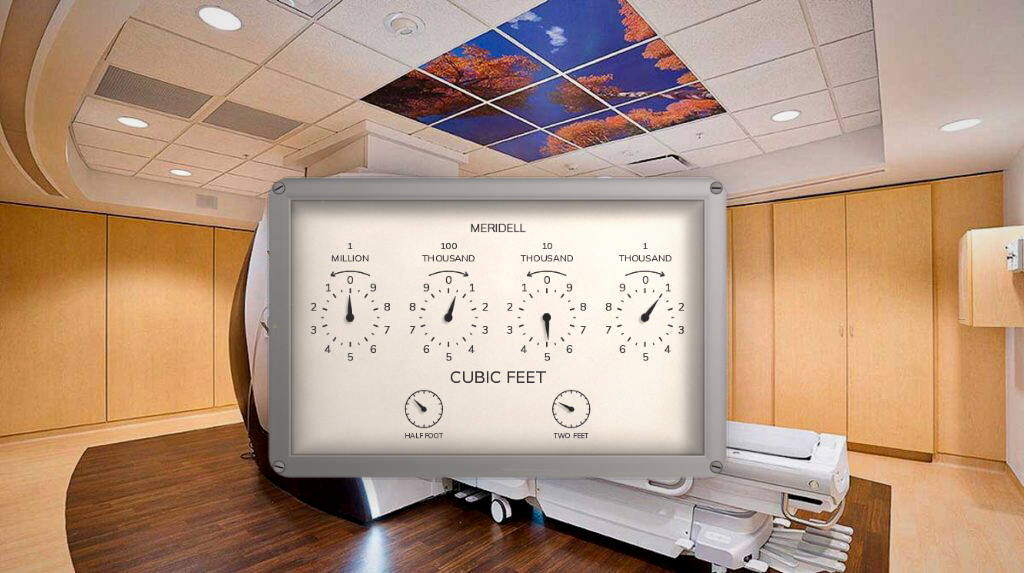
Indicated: 5100ft³
